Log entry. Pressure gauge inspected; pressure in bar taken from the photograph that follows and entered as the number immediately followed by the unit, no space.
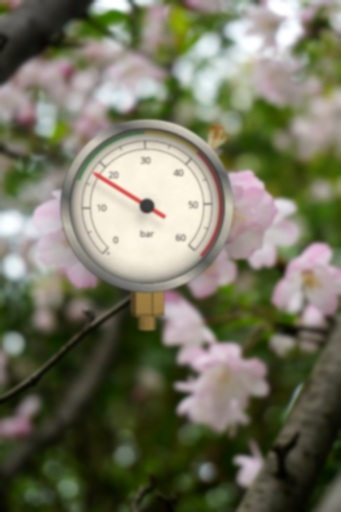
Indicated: 17.5bar
